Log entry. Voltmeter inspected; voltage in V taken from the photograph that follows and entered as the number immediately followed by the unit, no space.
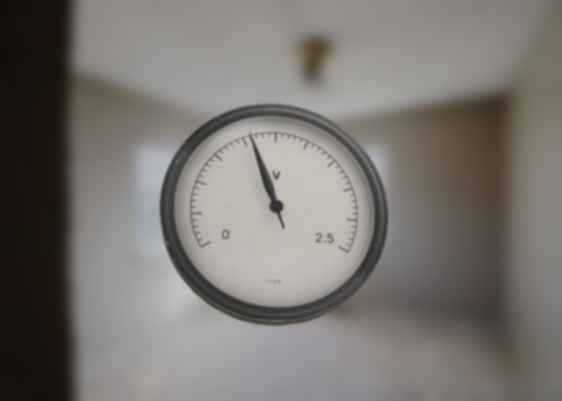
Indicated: 1.05V
